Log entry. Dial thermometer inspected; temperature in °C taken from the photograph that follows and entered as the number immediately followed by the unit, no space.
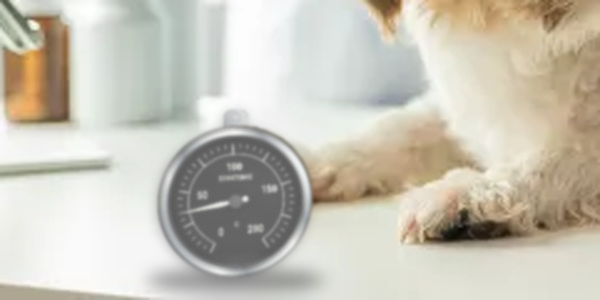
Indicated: 35°C
